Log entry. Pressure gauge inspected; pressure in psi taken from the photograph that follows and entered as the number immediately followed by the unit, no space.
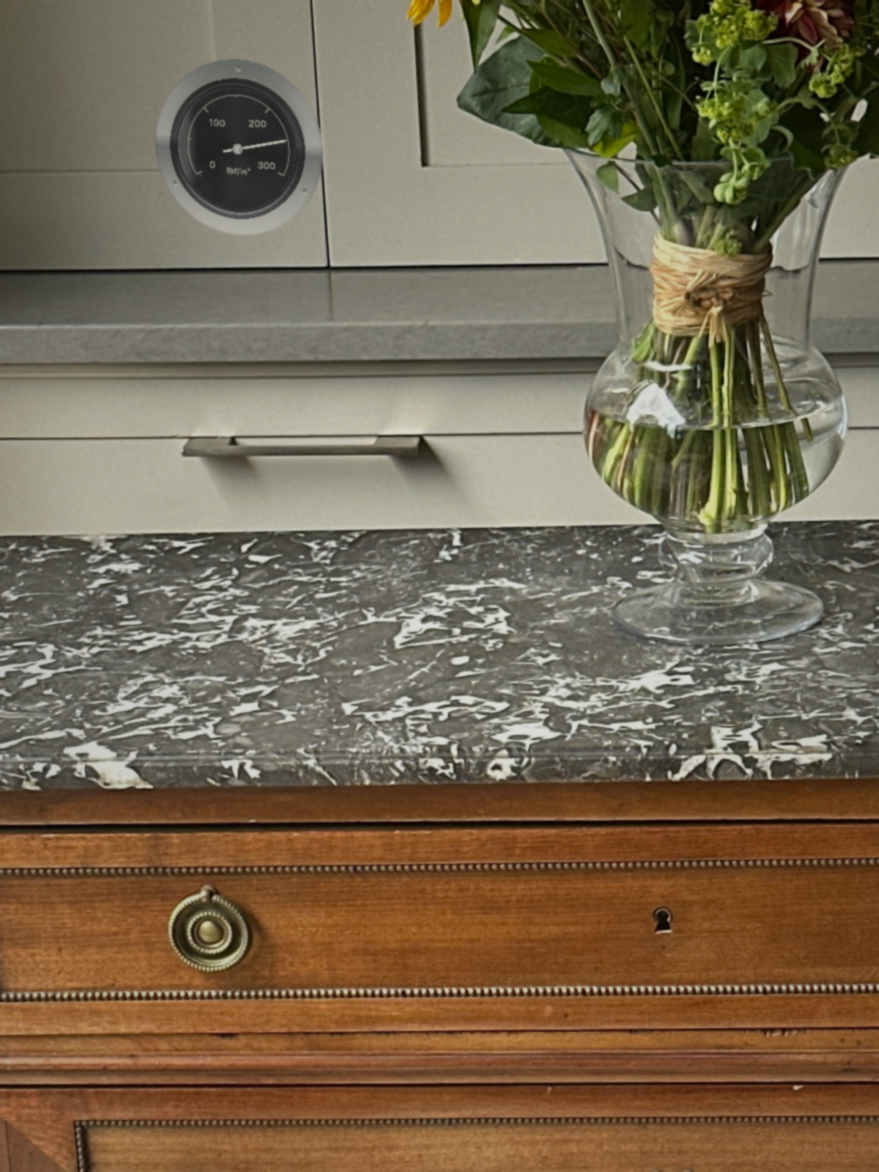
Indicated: 250psi
